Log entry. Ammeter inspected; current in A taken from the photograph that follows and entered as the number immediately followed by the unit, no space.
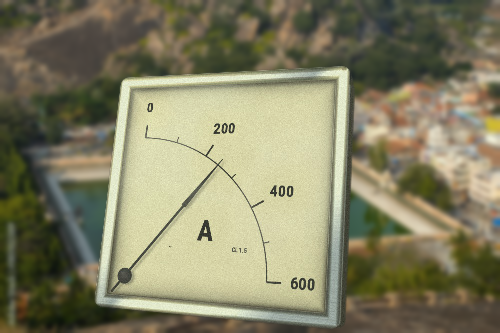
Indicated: 250A
